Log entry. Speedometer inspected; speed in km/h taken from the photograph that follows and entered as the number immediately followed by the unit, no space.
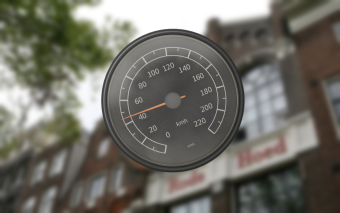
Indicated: 45km/h
